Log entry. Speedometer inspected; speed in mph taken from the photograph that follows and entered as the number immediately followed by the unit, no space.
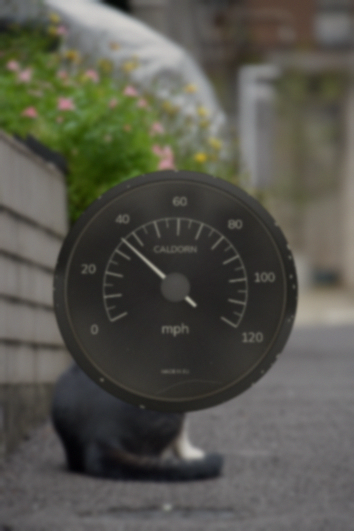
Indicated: 35mph
